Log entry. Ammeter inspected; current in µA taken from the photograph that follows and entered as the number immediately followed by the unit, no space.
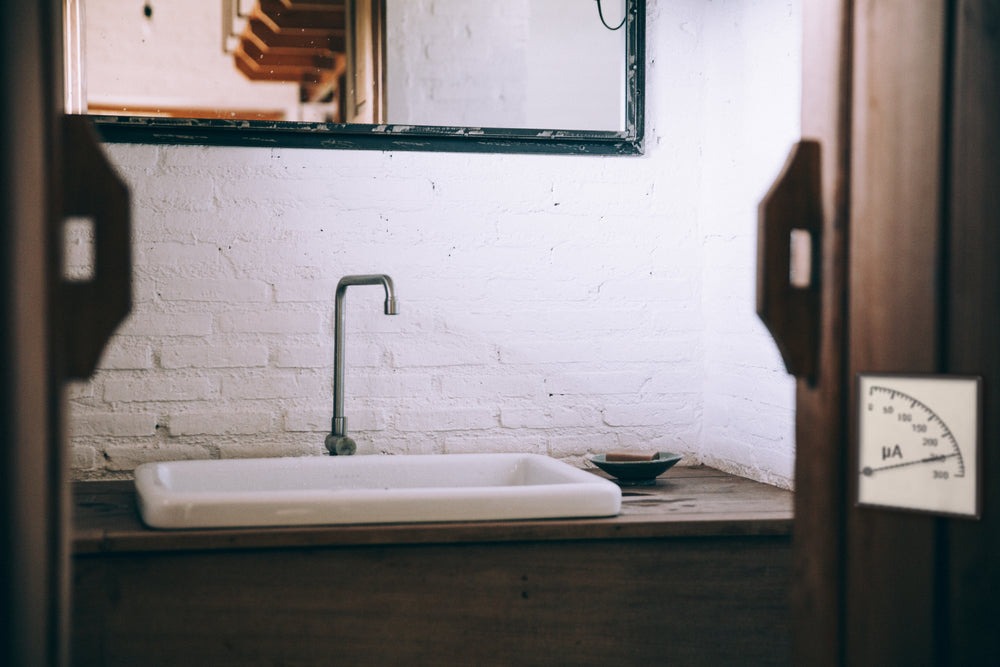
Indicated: 250µA
